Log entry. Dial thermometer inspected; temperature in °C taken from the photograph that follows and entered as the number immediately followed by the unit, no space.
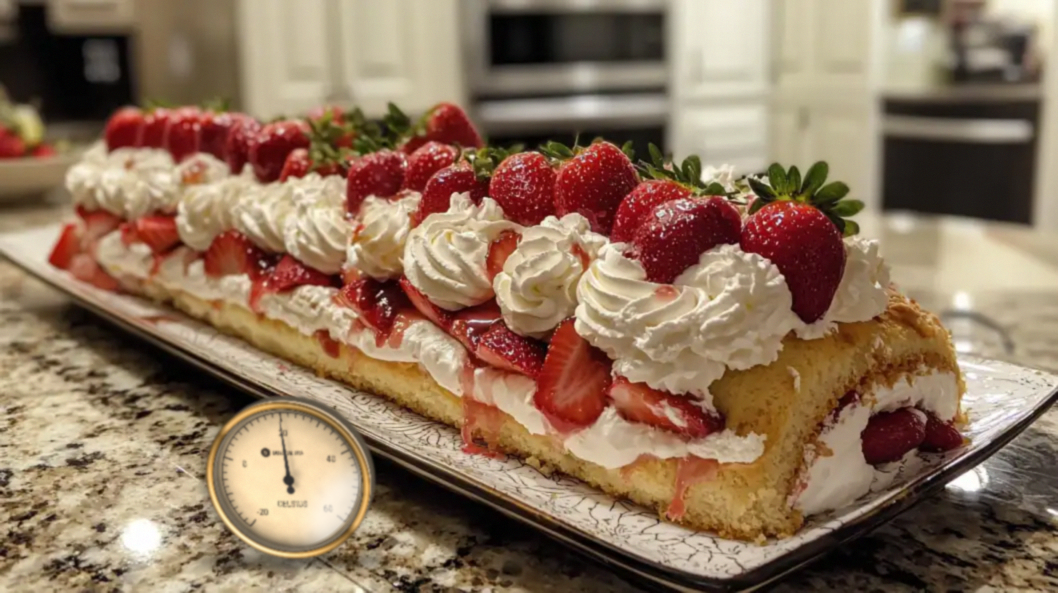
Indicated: 20°C
